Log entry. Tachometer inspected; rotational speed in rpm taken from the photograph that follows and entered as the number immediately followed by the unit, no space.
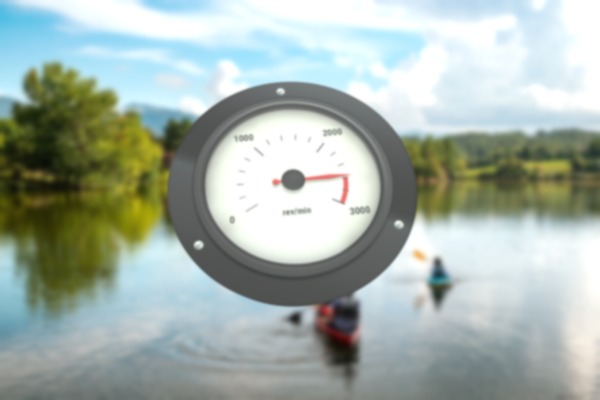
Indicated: 2600rpm
